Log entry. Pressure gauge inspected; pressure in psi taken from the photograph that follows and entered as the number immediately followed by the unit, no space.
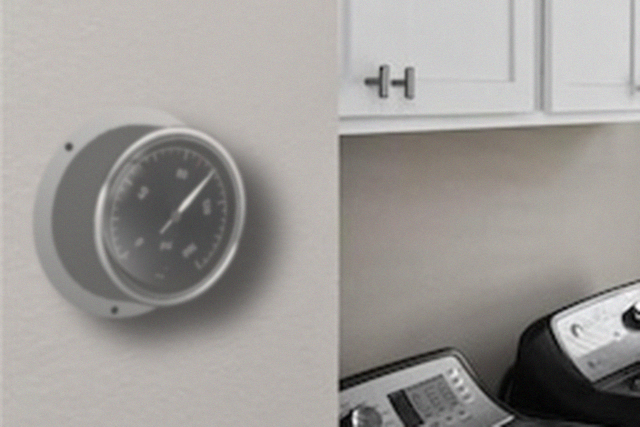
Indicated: 100psi
